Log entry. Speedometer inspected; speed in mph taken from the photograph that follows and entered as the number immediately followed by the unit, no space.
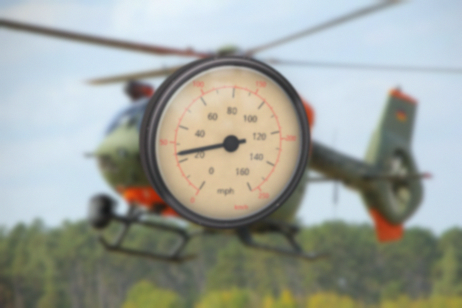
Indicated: 25mph
